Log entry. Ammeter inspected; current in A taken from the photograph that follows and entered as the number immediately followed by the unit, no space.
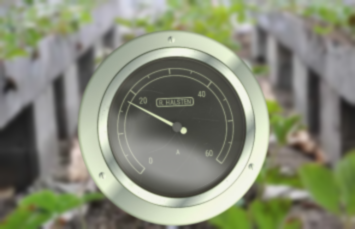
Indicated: 17.5A
